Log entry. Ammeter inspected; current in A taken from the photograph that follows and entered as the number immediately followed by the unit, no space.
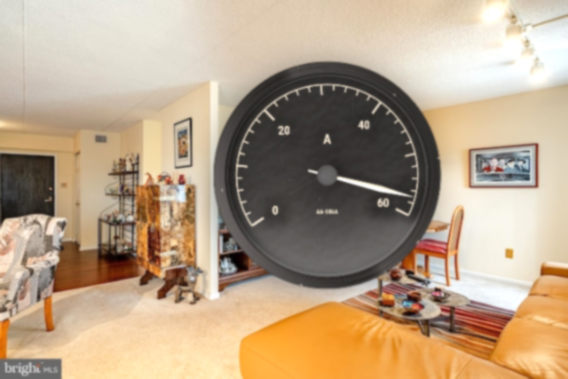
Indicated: 57A
